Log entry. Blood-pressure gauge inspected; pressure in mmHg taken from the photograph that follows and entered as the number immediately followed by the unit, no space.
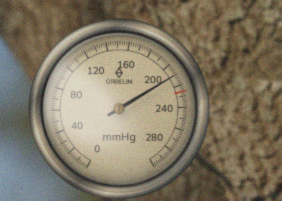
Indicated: 210mmHg
